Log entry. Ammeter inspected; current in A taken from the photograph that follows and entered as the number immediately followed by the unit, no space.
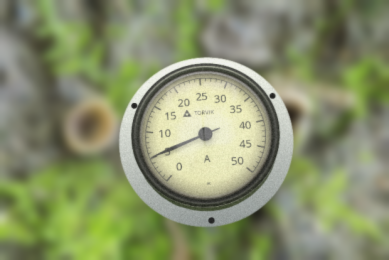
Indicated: 5A
